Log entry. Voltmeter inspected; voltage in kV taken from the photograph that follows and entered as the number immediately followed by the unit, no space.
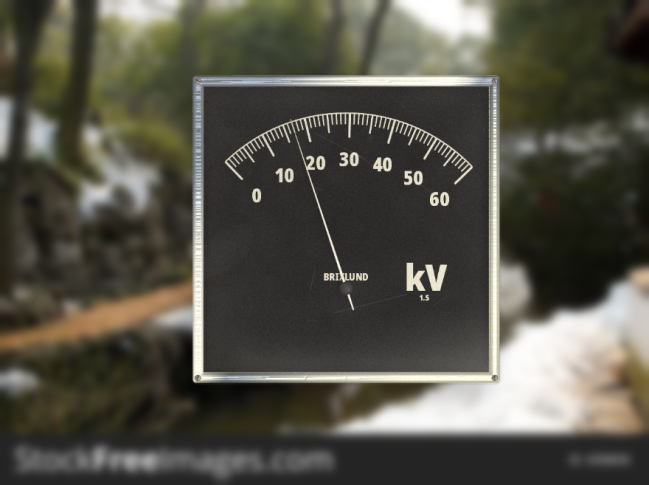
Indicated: 17kV
